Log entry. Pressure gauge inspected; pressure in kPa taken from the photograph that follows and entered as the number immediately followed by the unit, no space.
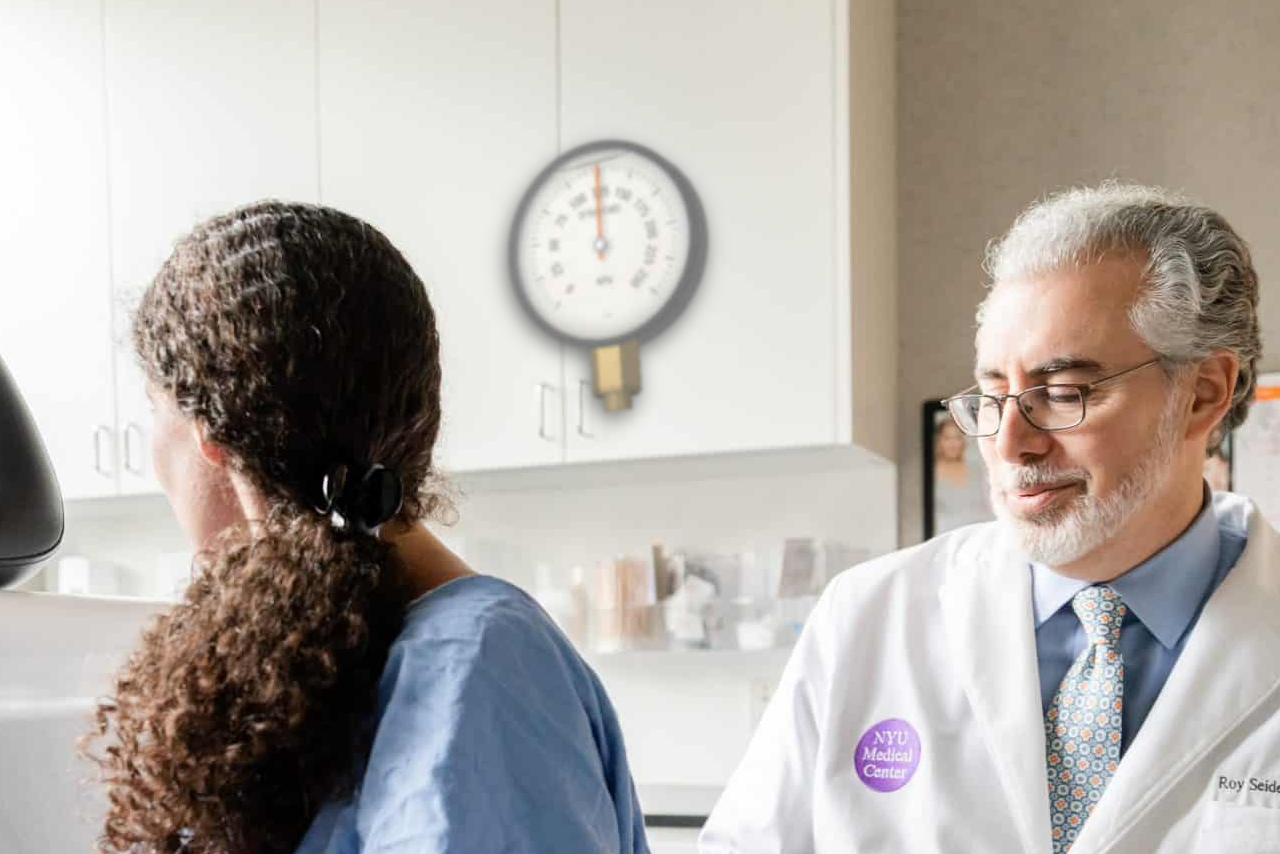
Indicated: 125kPa
